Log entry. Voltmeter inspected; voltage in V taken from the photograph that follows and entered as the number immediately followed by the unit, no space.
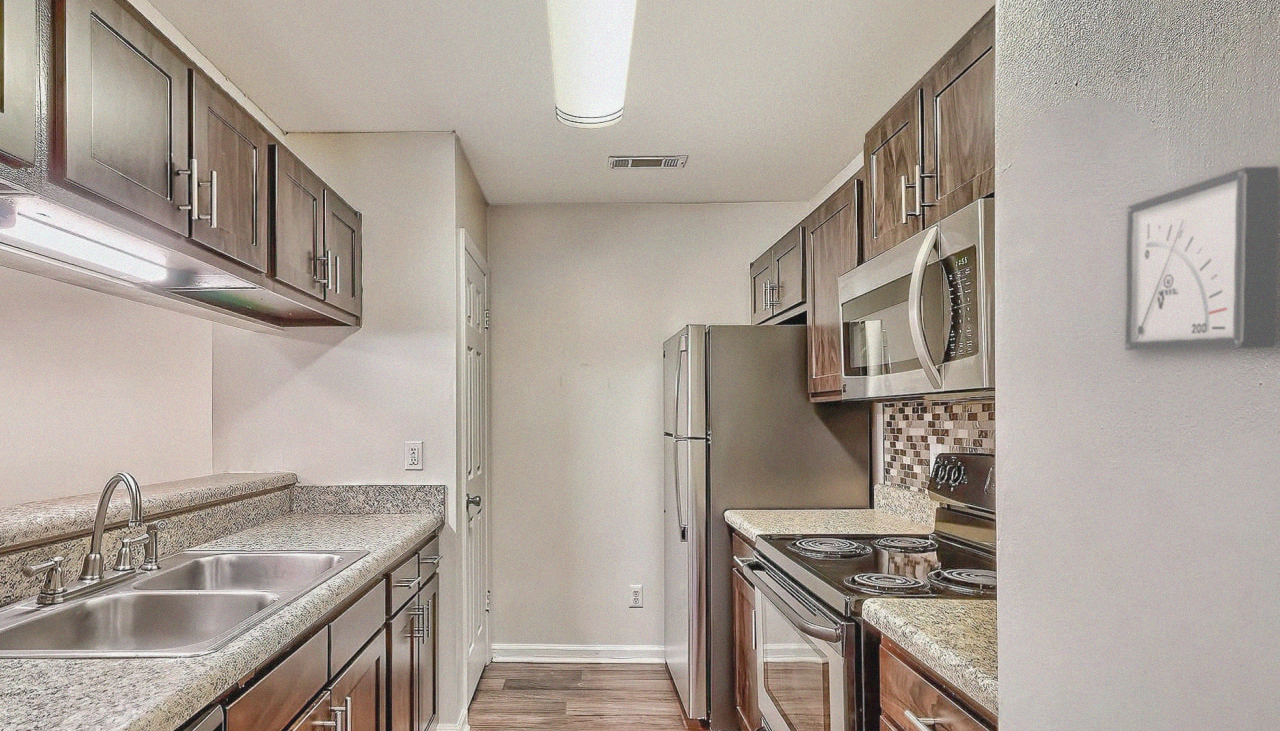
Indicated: 60V
